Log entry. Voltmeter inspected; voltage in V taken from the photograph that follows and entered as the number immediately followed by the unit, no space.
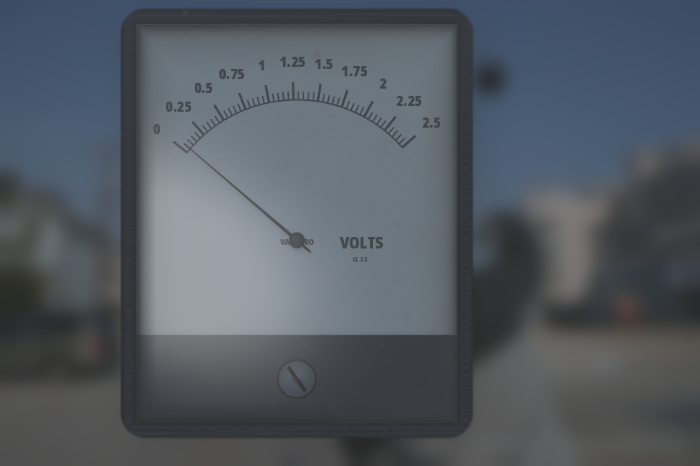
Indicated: 0.05V
